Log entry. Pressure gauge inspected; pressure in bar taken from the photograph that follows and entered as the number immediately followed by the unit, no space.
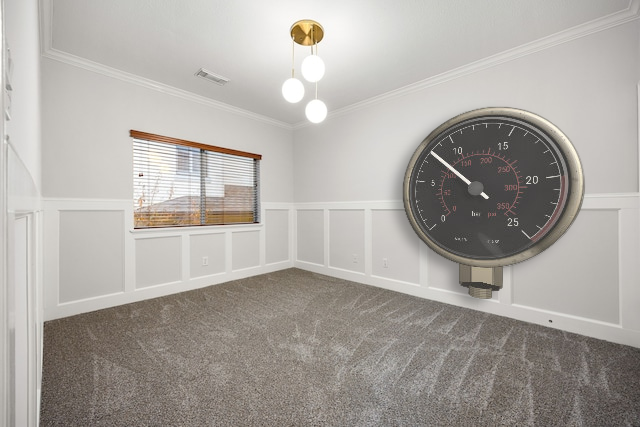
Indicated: 8bar
